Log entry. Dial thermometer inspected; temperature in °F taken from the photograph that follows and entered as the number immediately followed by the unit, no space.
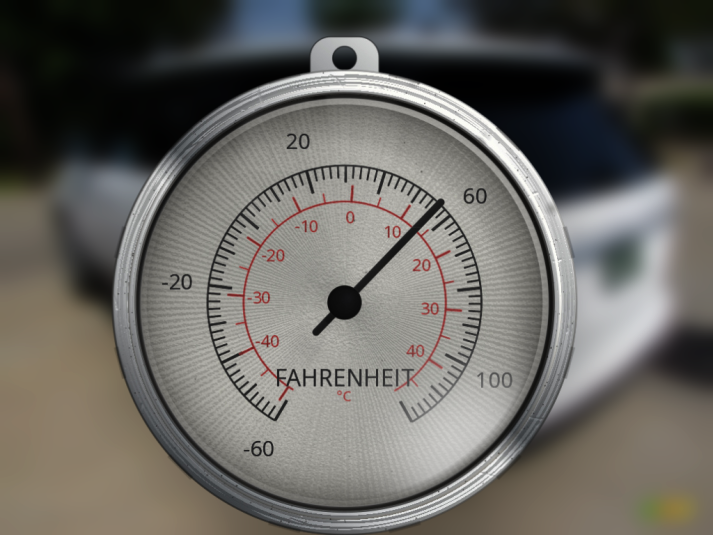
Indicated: 56°F
